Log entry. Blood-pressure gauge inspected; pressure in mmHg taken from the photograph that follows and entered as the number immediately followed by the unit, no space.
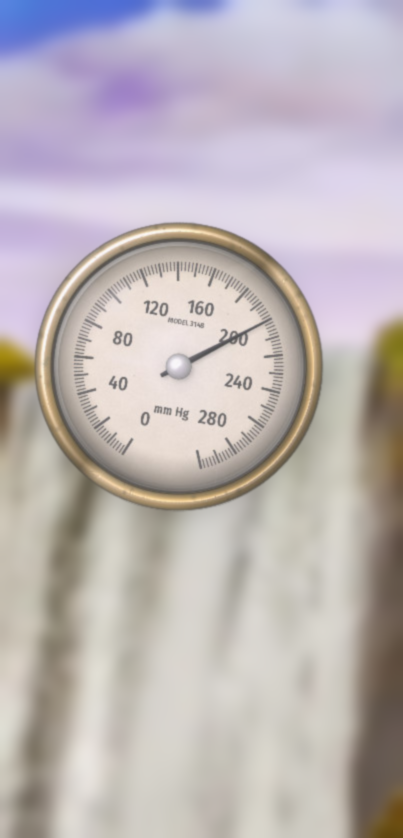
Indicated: 200mmHg
